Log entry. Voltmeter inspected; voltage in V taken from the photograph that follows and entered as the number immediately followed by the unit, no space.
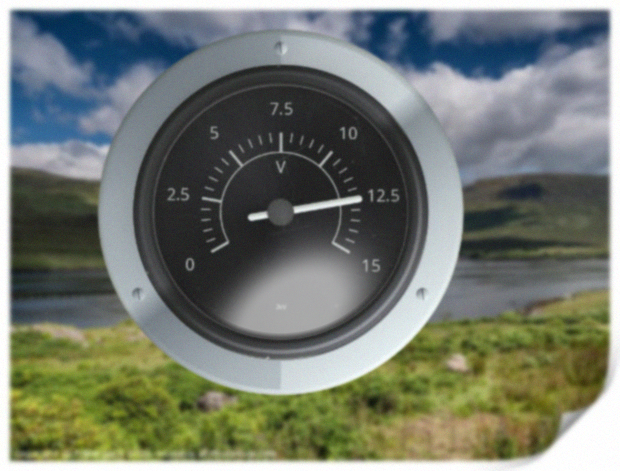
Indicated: 12.5V
